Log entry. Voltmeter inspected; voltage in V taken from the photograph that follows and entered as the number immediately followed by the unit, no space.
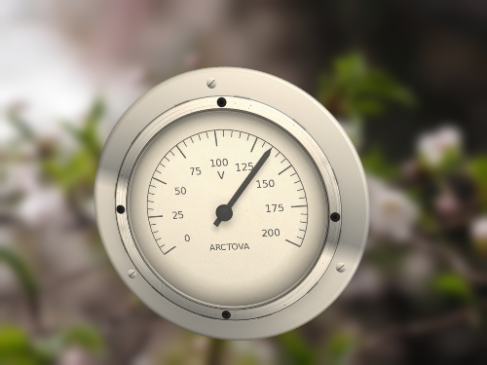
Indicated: 135V
